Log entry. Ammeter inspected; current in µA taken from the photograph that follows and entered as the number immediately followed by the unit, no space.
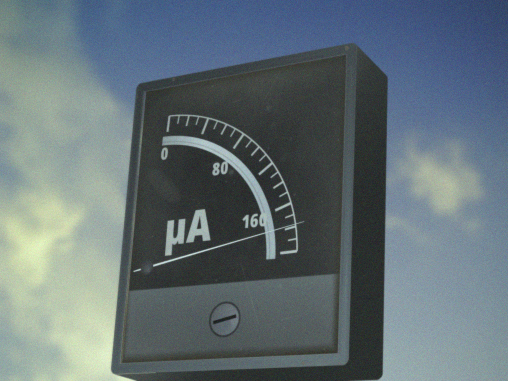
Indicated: 180µA
